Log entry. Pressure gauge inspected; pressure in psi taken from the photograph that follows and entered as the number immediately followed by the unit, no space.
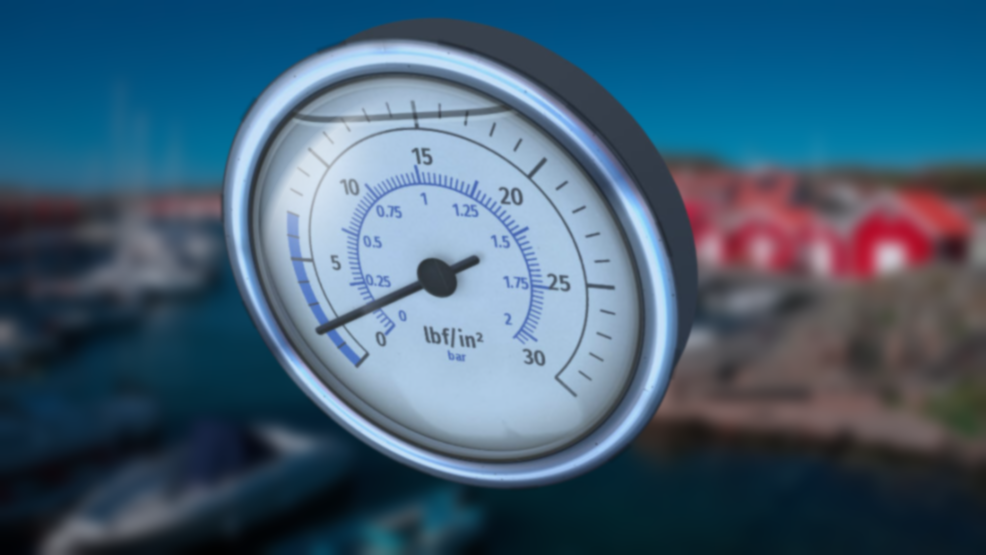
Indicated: 2psi
